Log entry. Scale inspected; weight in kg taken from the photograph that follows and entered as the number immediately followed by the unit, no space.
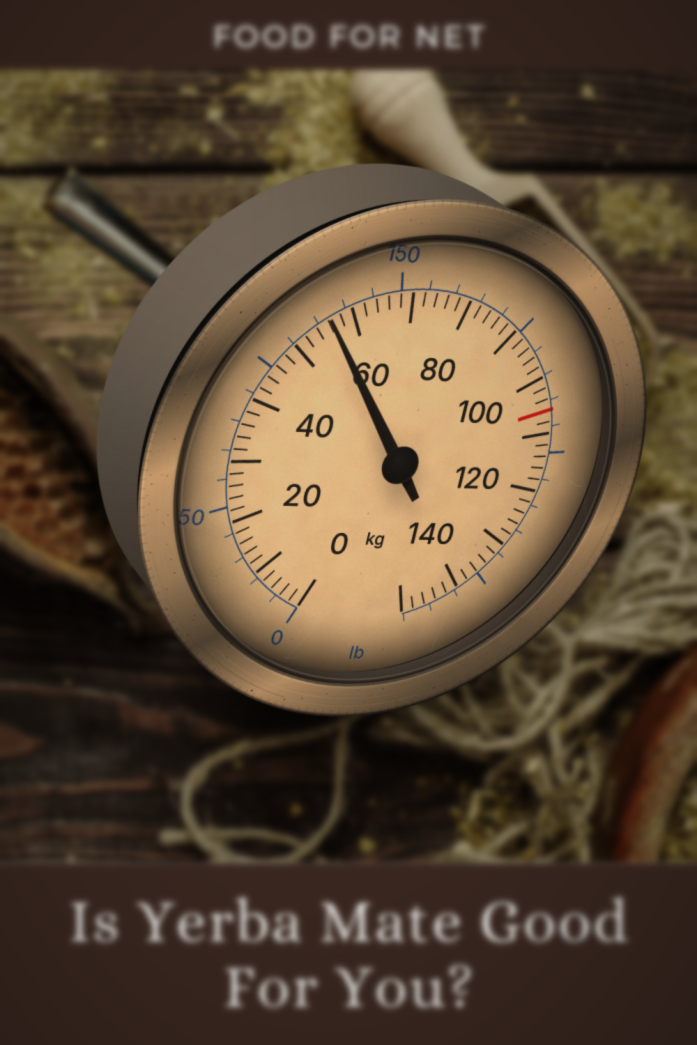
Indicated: 56kg
